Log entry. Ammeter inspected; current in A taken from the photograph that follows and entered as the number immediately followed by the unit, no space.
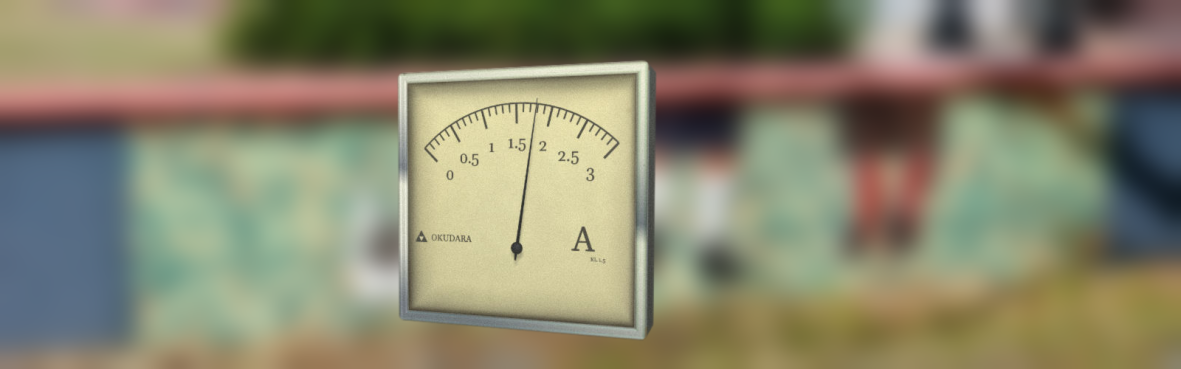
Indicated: 1.8A
